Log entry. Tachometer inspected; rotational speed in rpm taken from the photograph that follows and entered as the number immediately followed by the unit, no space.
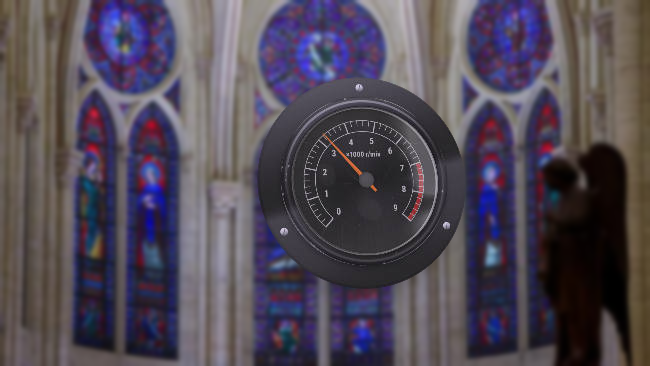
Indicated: 3200rpm
